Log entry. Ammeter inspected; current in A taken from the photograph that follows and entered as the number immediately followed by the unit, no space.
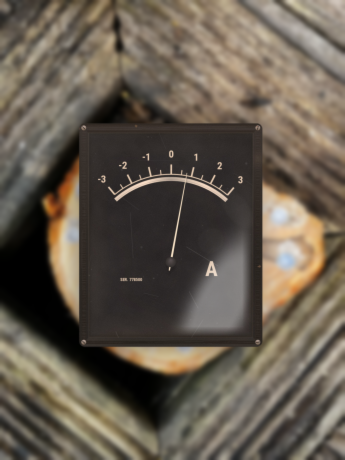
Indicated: 0.75A
